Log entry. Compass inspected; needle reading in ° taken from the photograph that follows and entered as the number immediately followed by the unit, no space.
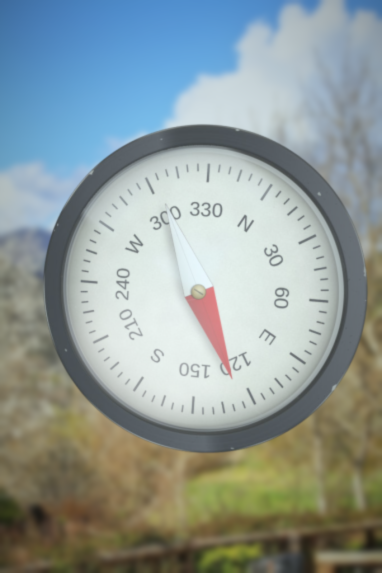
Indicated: 125°
